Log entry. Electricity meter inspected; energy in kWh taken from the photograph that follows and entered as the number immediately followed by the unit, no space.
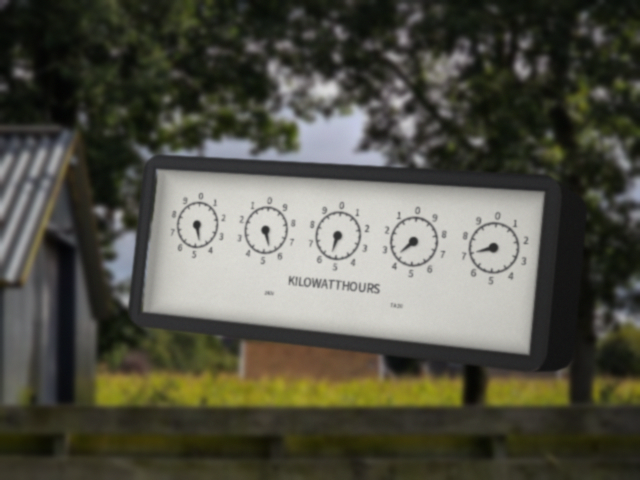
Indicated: 45537kWh
